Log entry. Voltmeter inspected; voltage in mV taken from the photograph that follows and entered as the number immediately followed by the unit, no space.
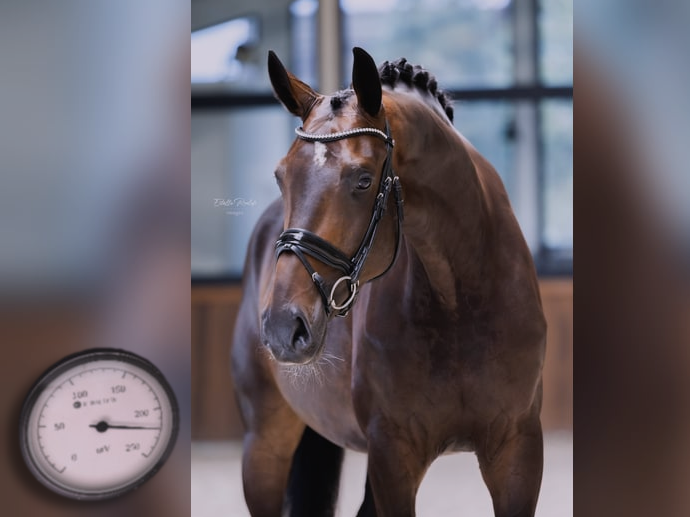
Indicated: 220mV
